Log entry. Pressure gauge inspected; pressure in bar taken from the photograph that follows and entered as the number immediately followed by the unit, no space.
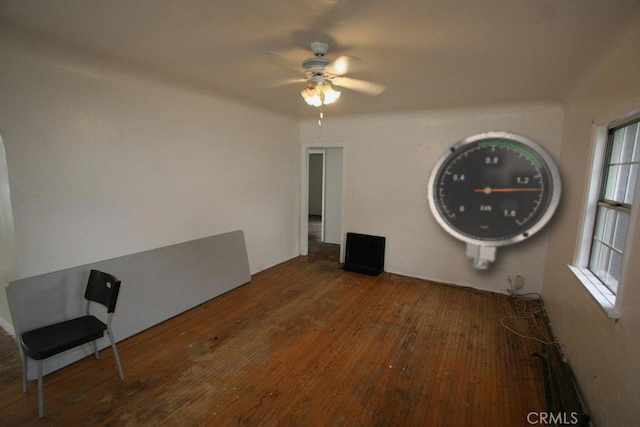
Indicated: 1.3bar
